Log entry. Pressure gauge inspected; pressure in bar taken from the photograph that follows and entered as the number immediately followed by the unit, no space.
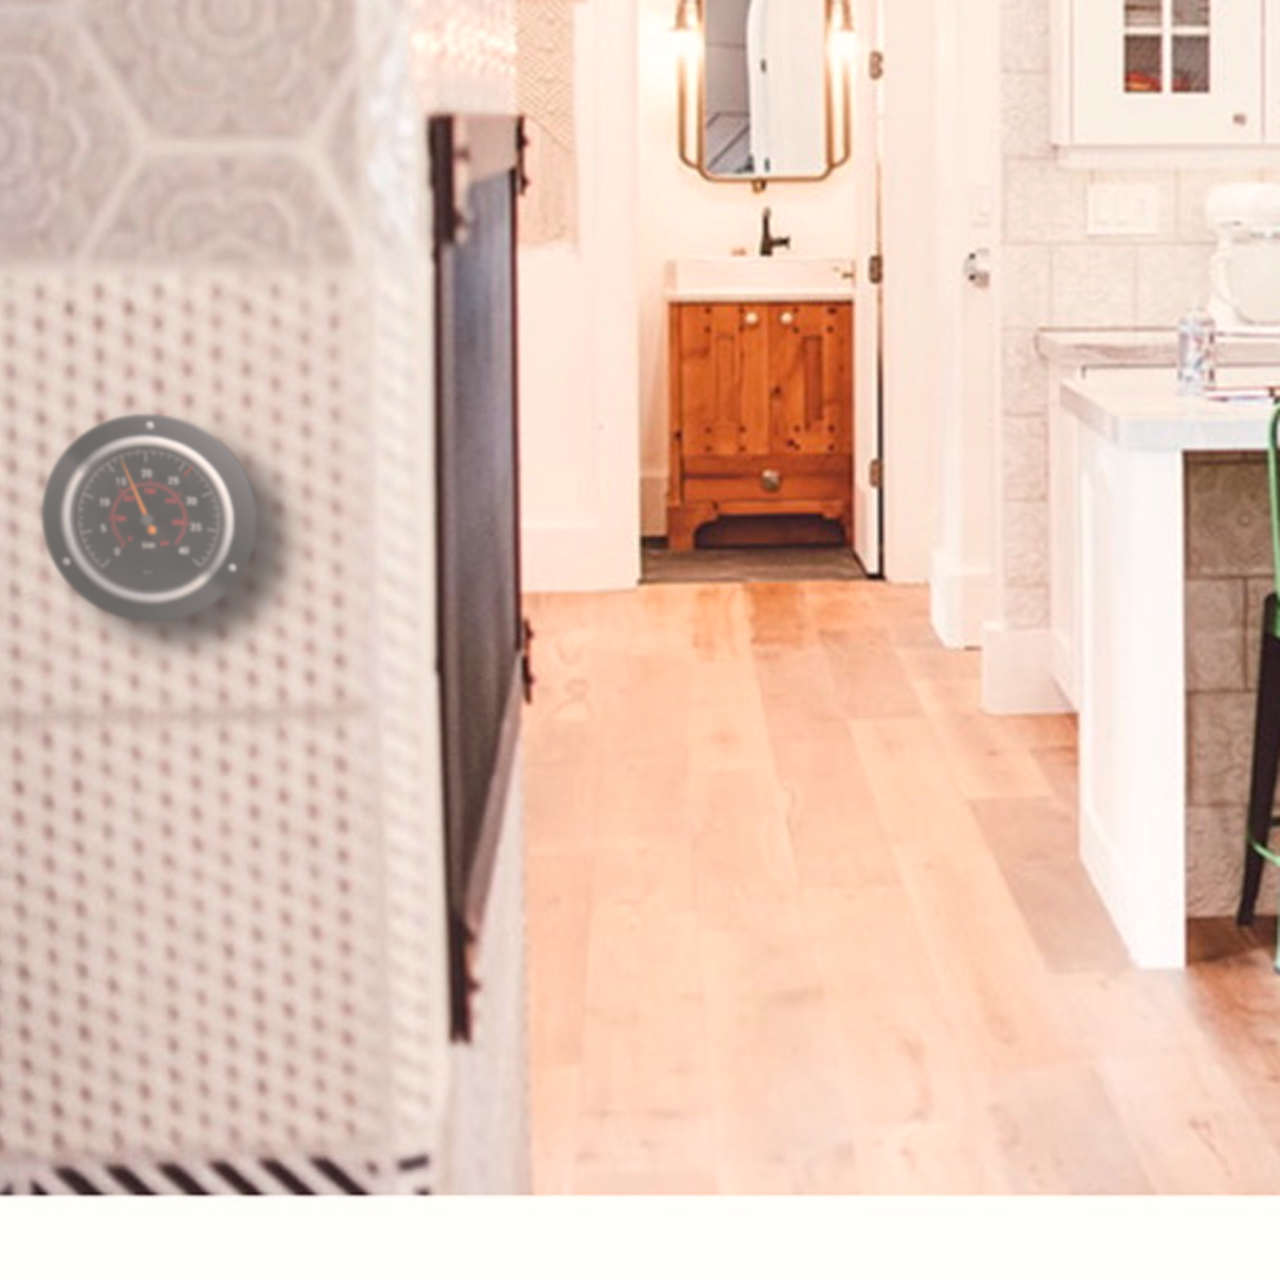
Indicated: 17bar
